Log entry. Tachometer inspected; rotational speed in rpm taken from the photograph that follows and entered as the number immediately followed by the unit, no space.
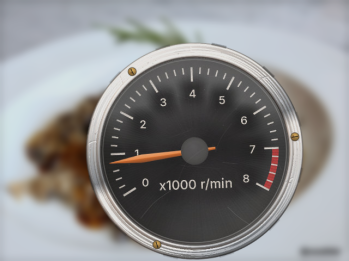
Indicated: 800rpm
